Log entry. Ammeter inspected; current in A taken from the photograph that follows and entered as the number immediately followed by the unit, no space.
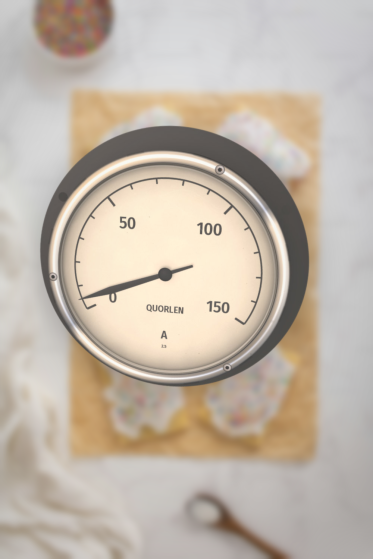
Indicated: 5A
